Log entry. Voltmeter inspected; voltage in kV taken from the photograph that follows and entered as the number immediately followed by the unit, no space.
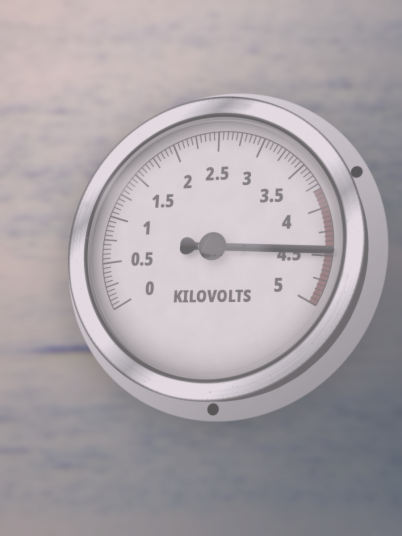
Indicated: 4.45kV
